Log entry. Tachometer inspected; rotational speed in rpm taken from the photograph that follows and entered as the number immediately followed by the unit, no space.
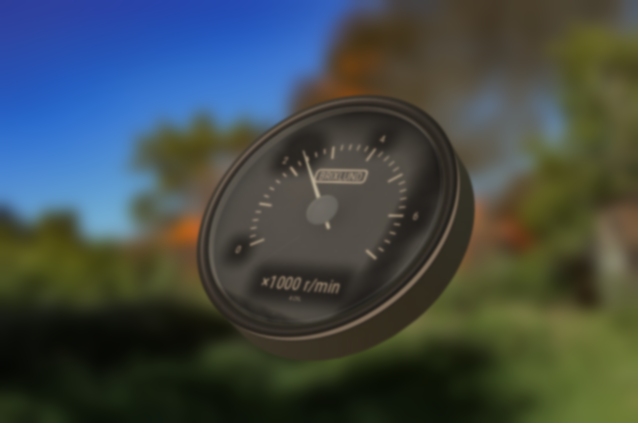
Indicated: 2400rpm
